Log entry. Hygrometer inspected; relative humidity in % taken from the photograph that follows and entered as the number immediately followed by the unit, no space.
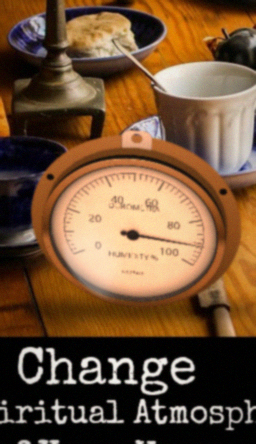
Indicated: 90%
